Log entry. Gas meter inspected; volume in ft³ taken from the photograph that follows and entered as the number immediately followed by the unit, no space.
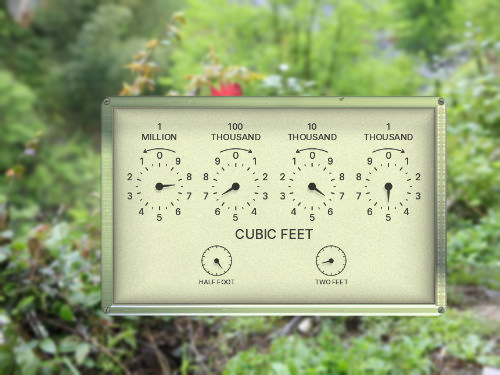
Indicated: 766500ft³
